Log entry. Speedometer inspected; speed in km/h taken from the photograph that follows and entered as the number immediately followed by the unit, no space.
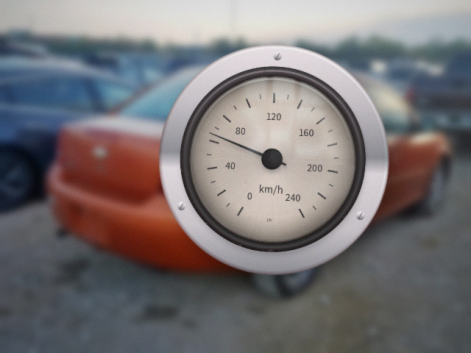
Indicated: 65km/h
